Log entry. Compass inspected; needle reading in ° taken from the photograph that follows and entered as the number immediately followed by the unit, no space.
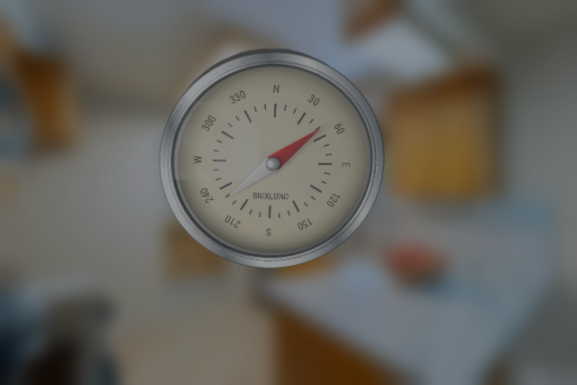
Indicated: 50°
